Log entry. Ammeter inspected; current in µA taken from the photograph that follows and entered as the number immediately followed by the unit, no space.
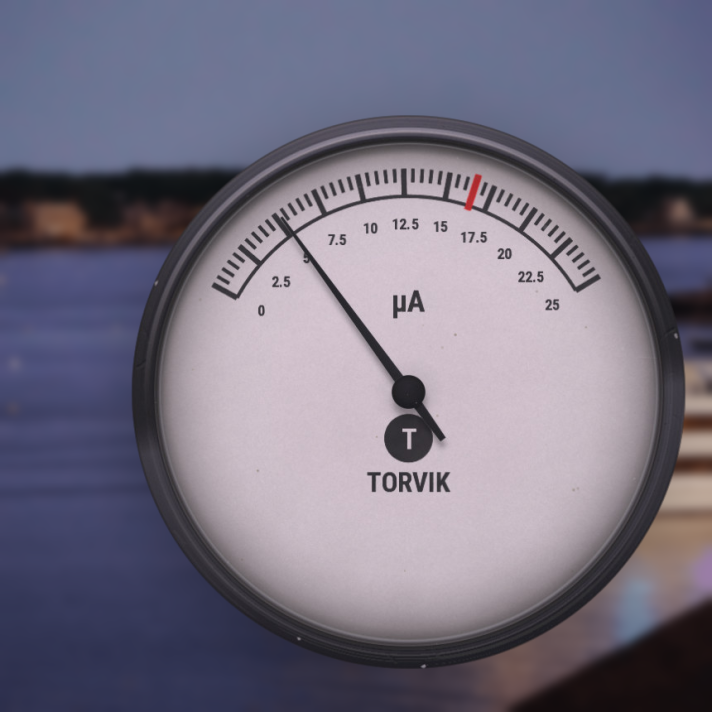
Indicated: 5.25µA
